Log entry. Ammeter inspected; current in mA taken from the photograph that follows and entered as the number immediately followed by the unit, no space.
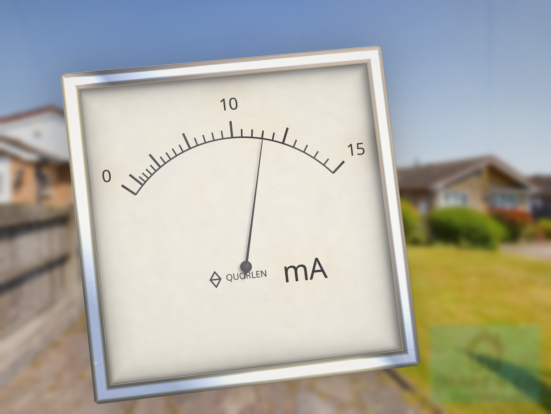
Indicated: 11.5mA
